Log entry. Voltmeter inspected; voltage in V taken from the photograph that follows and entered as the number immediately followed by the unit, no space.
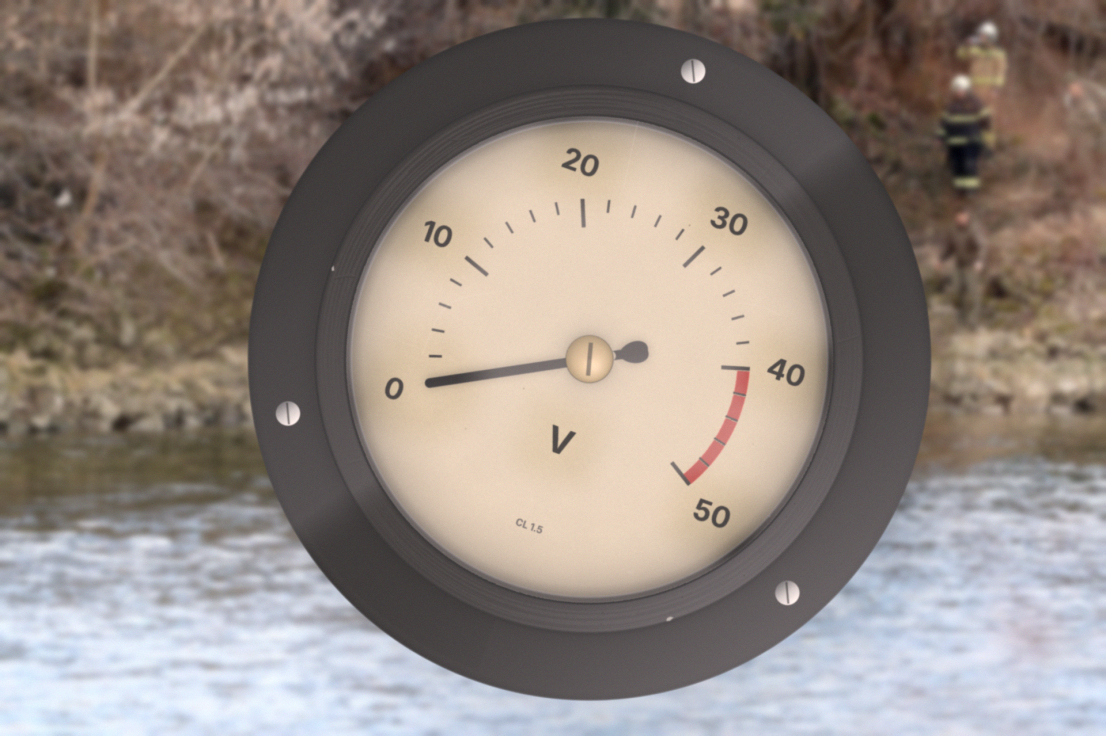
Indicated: 0V
